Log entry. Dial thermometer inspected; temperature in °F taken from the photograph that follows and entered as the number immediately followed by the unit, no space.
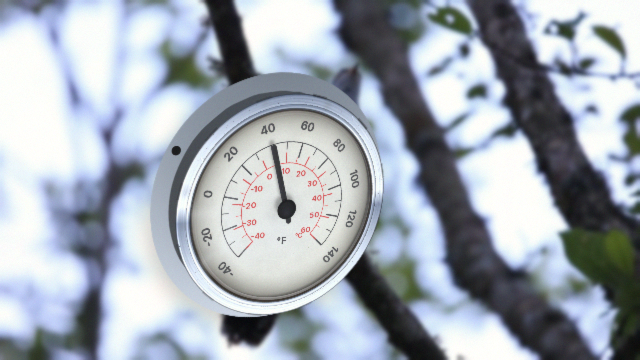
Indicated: 40°F
